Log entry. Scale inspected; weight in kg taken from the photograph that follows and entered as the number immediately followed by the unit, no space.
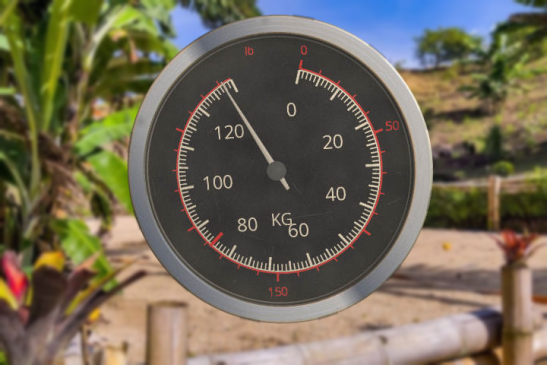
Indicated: 128kg
